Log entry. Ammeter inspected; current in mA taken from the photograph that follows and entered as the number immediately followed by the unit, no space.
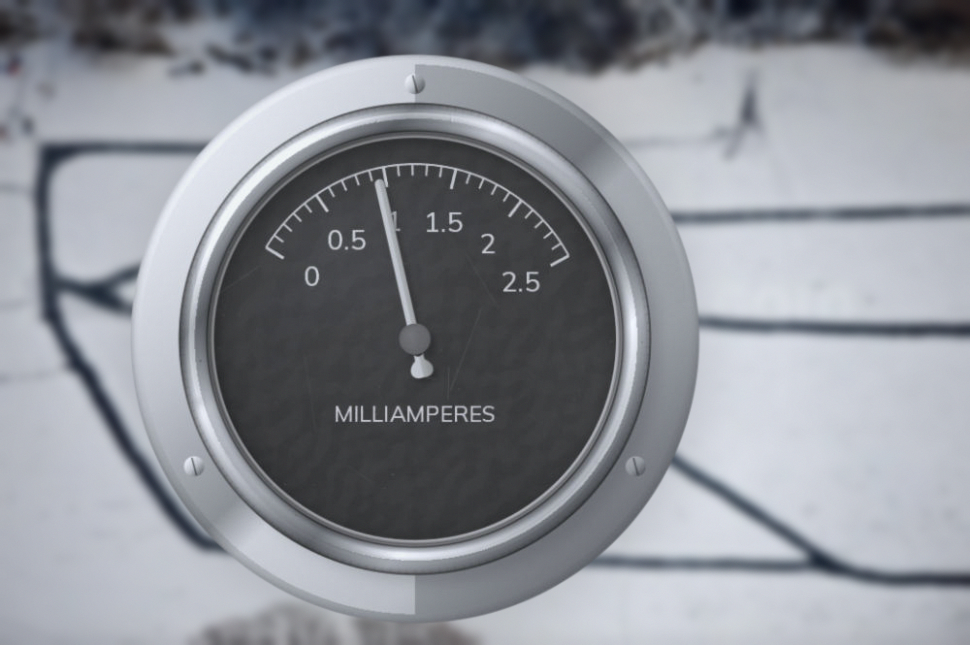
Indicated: 0.95mA
